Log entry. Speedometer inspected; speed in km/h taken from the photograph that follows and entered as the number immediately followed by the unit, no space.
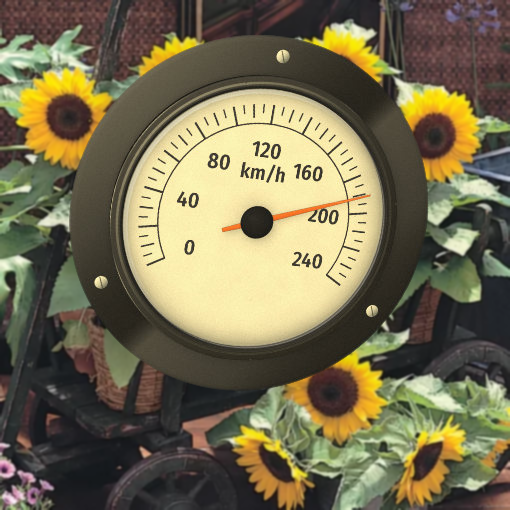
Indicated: 190km/h
